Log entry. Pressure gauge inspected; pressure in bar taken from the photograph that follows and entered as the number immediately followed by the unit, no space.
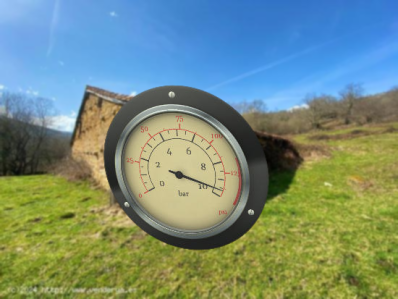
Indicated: 9.5bar
